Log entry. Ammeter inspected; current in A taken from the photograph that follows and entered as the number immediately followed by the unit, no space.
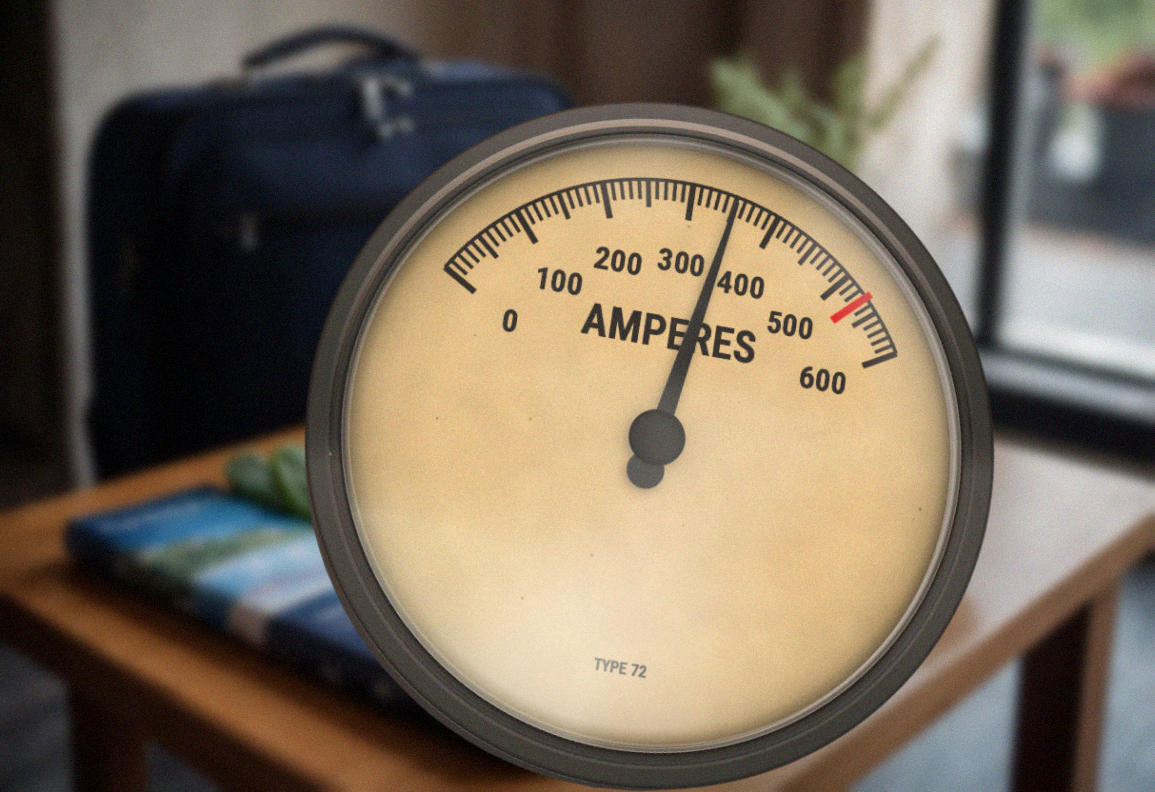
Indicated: 350A
